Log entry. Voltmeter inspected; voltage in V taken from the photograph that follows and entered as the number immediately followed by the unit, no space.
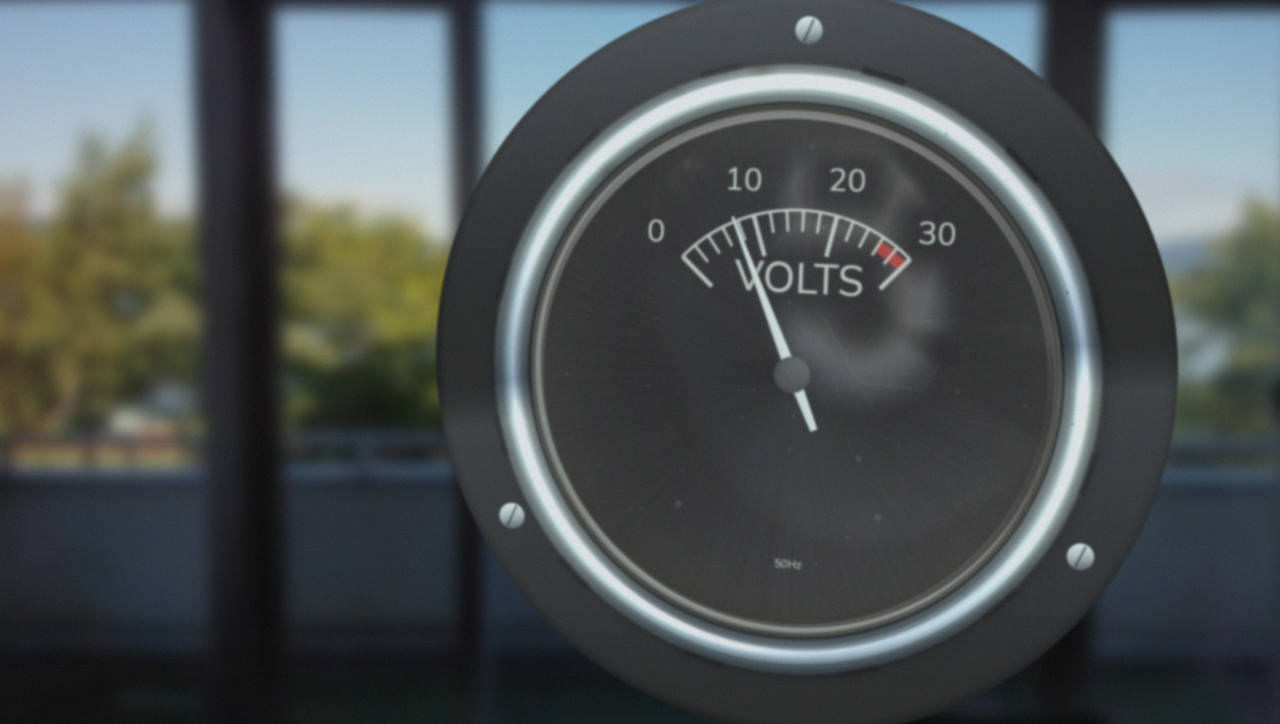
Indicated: 8V
